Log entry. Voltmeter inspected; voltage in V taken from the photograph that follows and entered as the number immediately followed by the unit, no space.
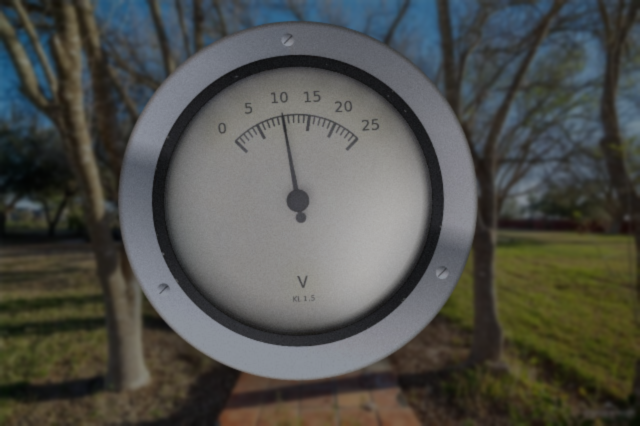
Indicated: 10V
